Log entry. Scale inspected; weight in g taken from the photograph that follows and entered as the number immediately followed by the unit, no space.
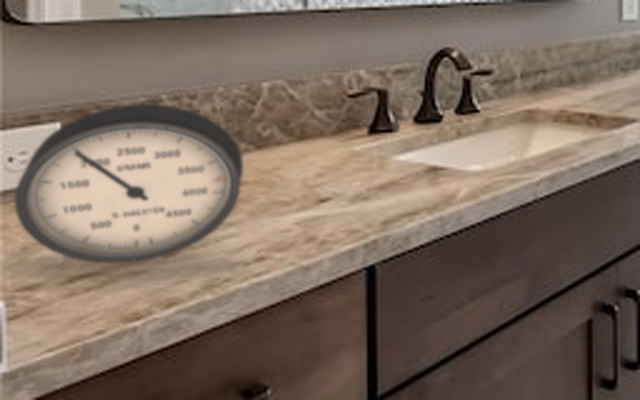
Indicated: 2000g
